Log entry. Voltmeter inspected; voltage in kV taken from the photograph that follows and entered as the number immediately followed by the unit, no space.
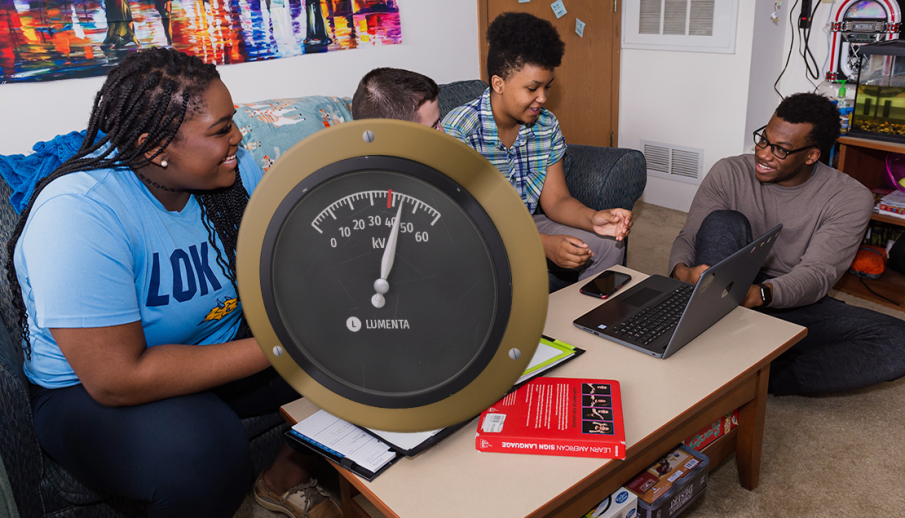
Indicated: 44kV
